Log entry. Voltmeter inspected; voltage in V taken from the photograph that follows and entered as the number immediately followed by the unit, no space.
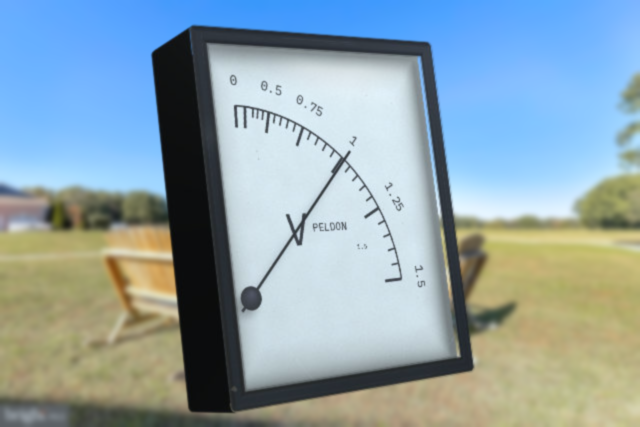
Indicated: 1V
